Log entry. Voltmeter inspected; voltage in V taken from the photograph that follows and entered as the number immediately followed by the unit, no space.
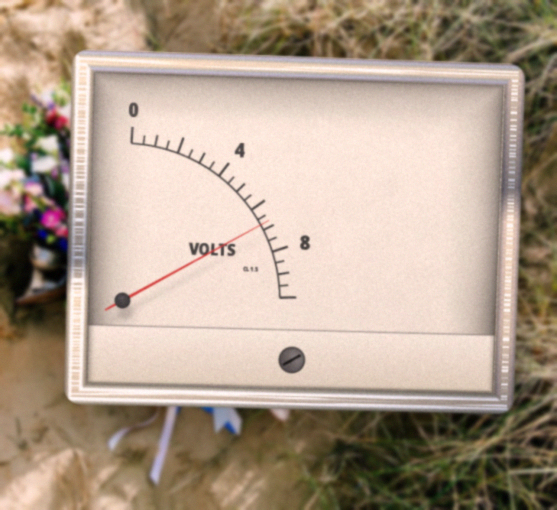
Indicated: 6.75V
